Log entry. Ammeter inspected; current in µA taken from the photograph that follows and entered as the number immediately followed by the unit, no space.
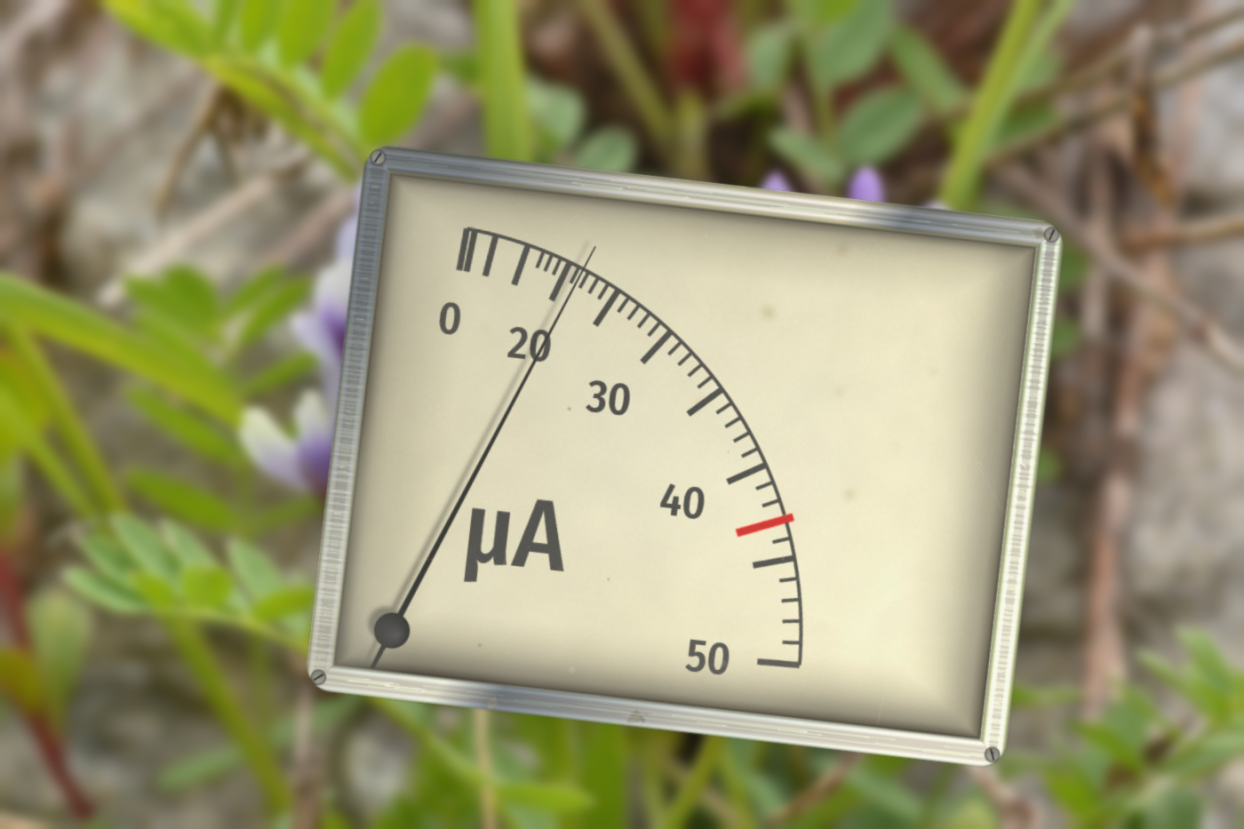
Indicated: 21.5µA
